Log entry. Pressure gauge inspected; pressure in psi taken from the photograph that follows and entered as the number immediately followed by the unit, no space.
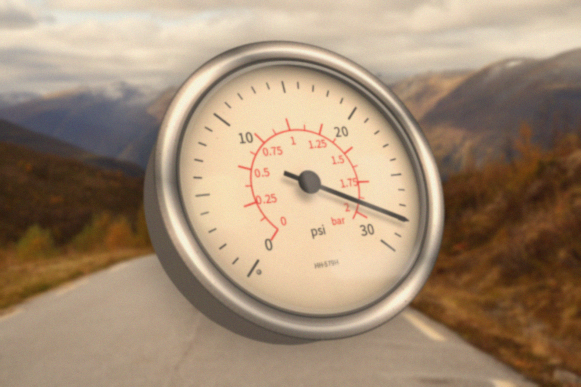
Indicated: 28psi
